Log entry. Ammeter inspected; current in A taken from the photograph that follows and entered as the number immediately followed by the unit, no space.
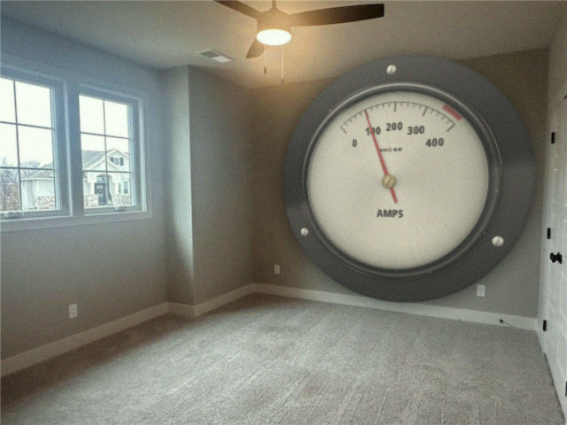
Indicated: 100A
